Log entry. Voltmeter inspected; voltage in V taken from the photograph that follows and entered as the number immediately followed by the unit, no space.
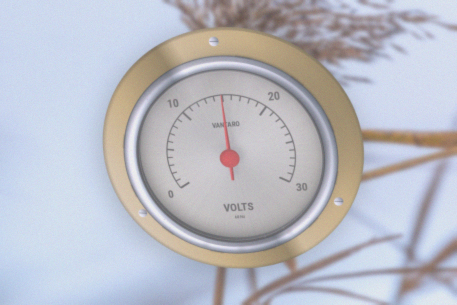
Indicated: 15V
